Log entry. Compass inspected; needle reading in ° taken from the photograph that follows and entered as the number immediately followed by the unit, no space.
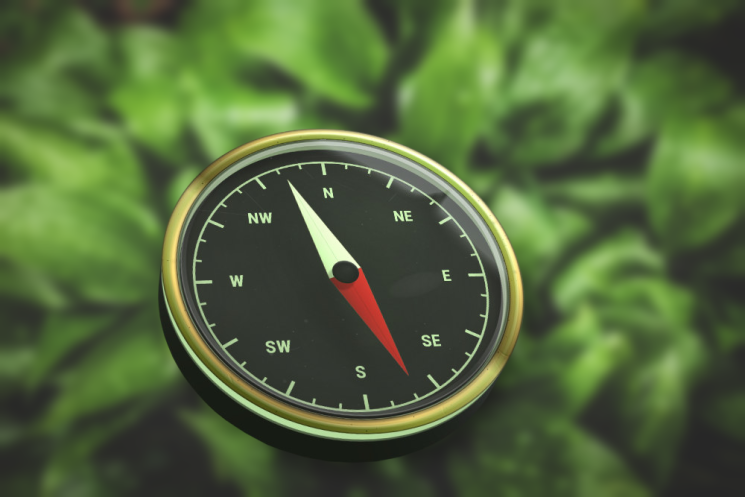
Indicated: 160°
